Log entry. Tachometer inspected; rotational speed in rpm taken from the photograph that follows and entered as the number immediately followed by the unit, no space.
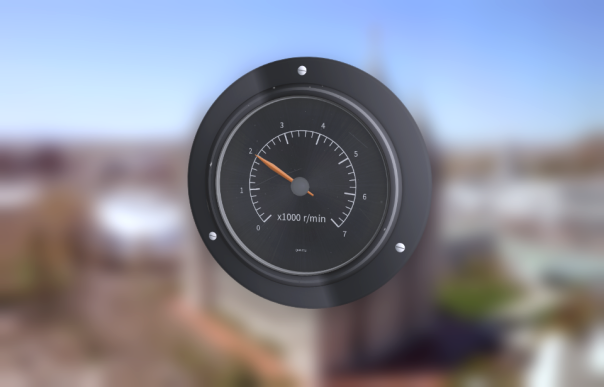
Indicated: 2000rpm
